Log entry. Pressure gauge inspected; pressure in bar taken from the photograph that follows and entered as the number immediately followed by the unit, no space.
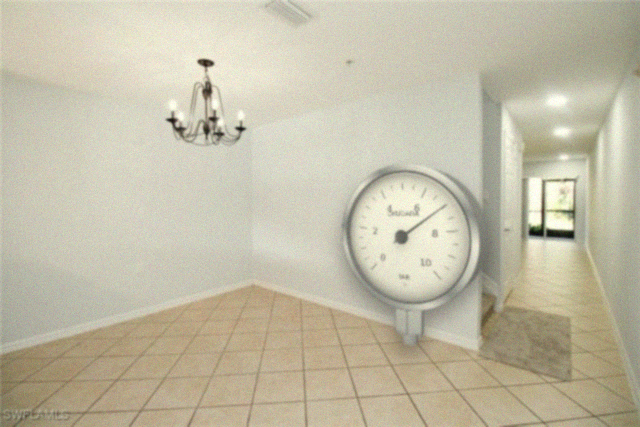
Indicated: 7bar
